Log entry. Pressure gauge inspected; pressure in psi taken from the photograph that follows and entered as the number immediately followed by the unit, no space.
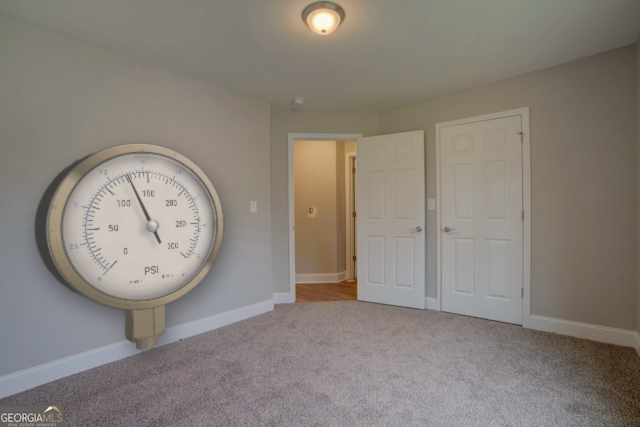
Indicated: 125psi
